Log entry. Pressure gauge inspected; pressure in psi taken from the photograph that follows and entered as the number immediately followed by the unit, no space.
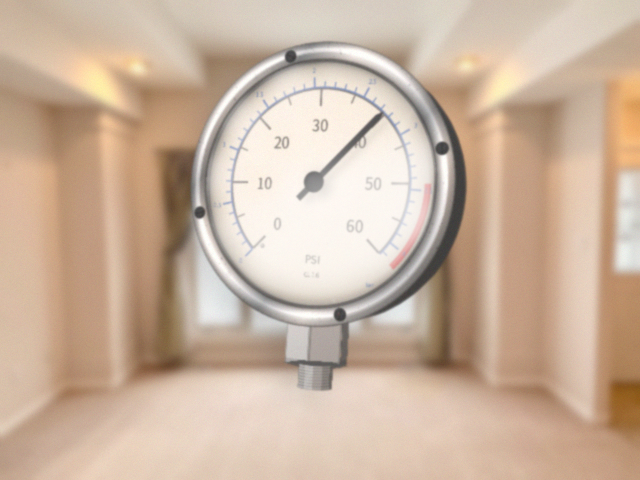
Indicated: 40psi
